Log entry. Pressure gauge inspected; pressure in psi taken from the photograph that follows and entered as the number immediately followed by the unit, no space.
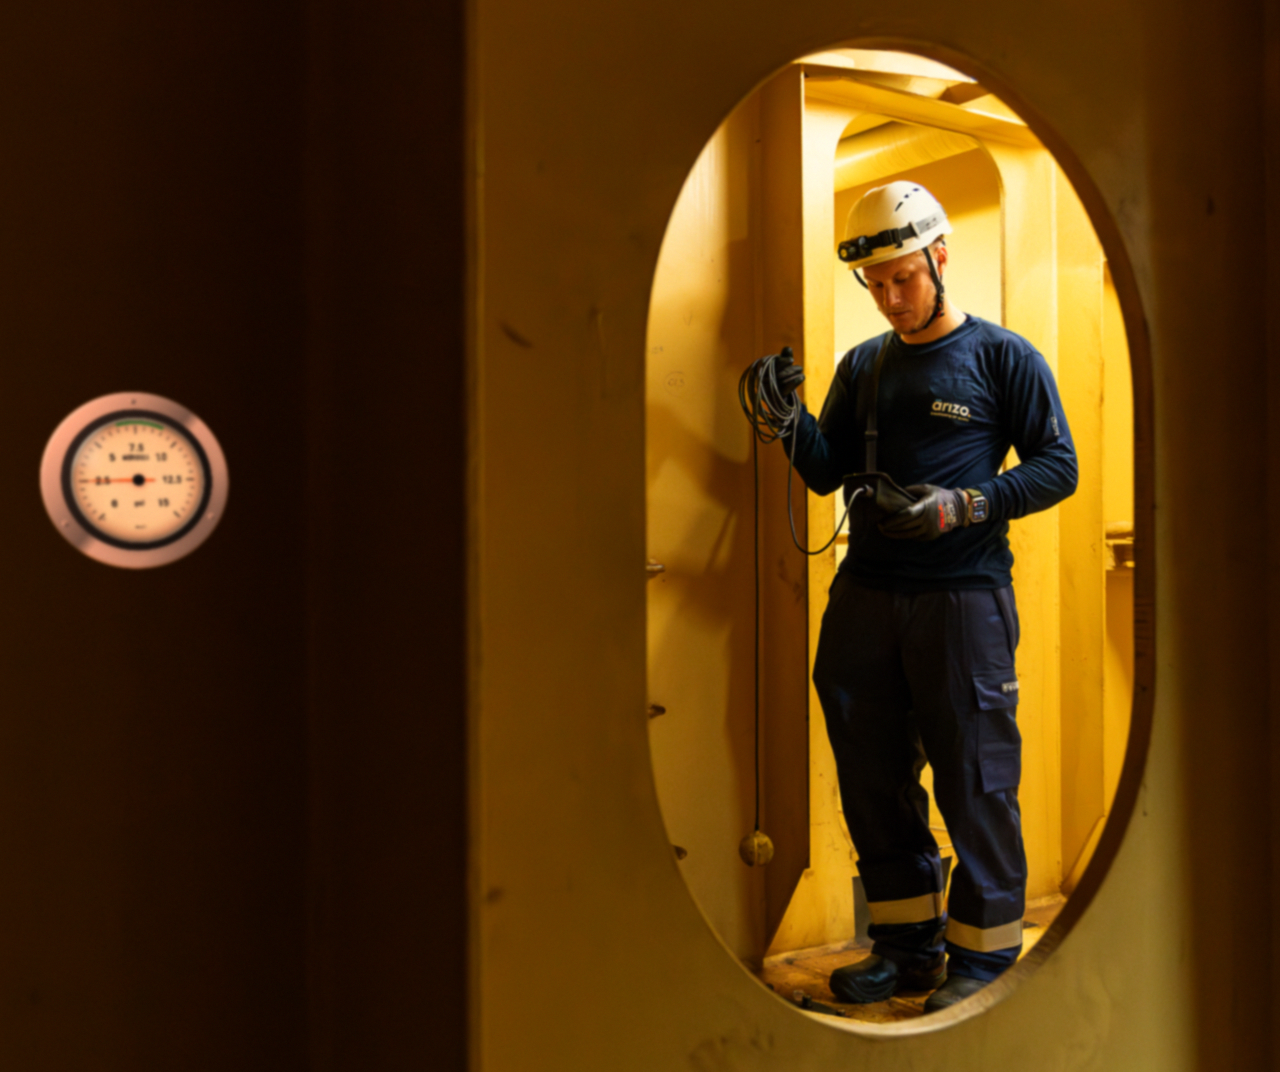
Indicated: 2.5psi
